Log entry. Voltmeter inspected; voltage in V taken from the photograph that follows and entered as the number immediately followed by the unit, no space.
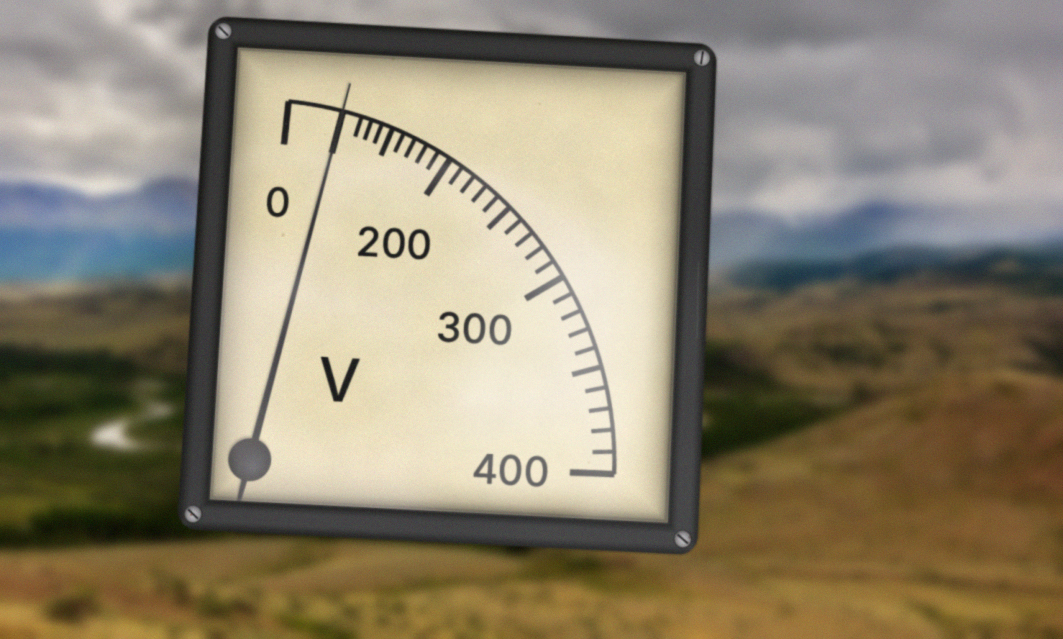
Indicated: 100V
